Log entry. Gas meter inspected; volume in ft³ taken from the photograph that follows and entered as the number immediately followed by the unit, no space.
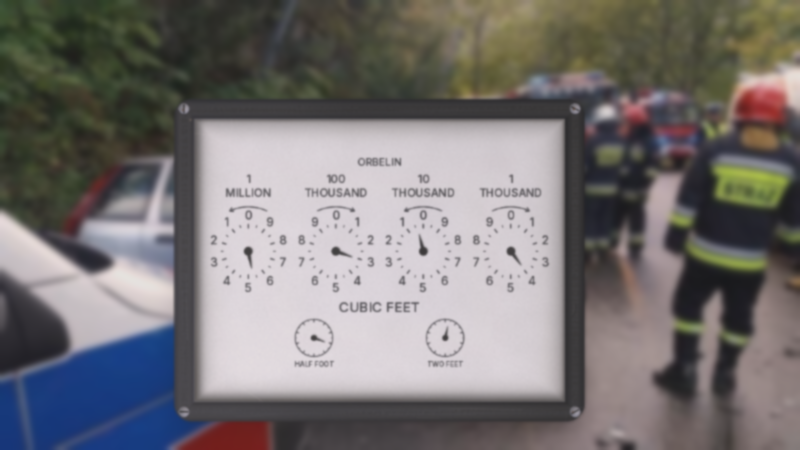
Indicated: 530400ft³
